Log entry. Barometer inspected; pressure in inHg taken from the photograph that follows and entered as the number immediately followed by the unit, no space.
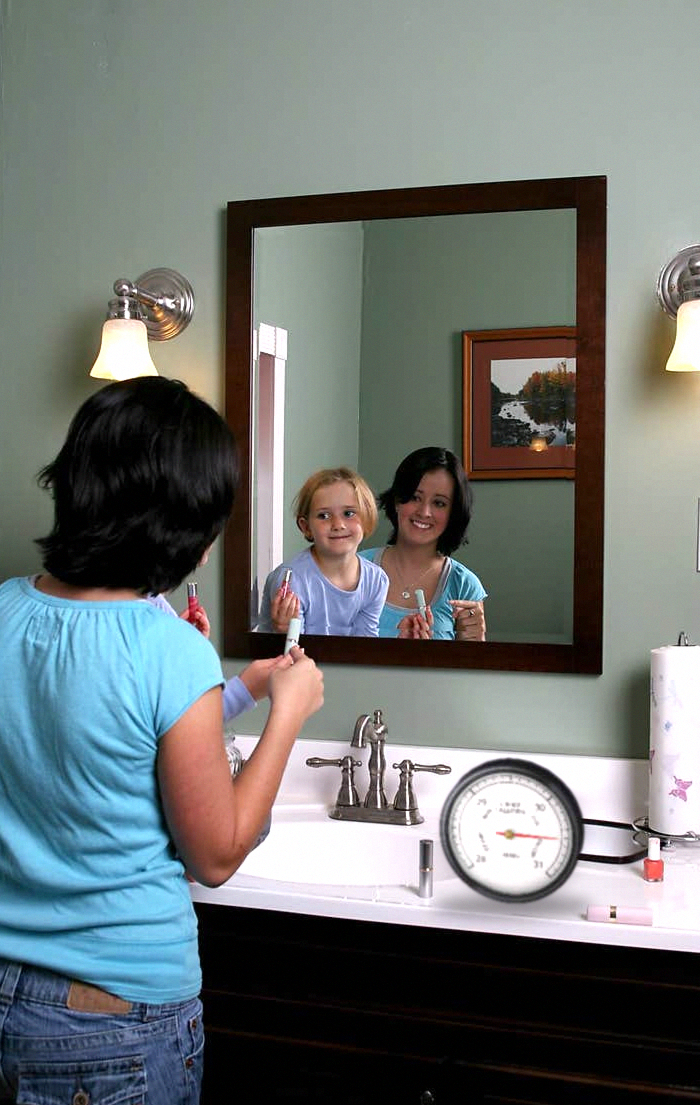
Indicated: 30.5inHg
